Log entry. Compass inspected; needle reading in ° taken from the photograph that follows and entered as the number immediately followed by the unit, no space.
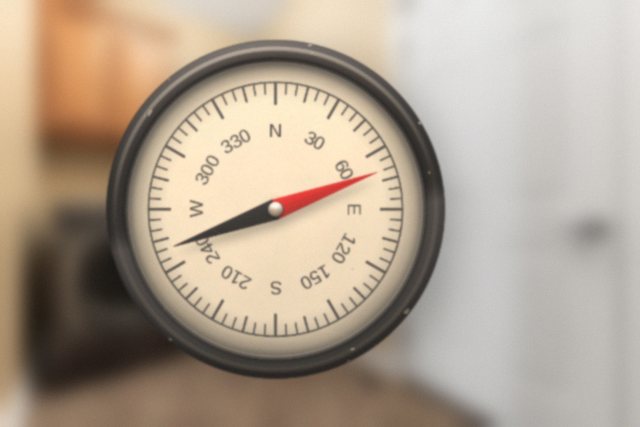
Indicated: 70°
